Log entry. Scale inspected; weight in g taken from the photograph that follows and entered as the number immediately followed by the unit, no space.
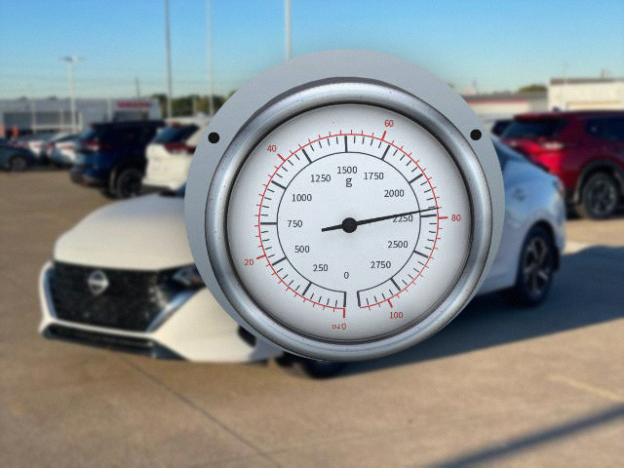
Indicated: 2200g
